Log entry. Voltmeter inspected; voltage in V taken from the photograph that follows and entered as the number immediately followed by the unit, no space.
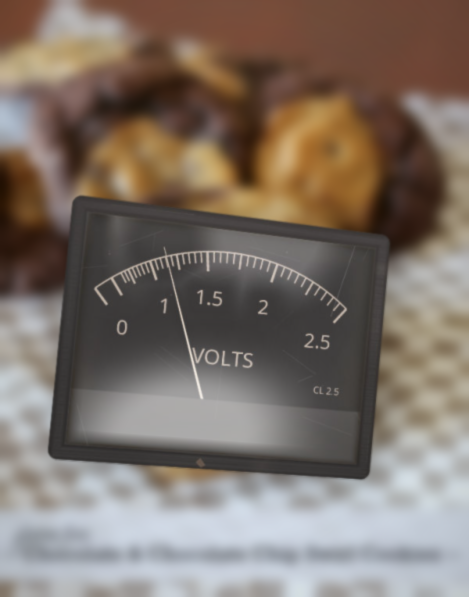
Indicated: 1.15V
